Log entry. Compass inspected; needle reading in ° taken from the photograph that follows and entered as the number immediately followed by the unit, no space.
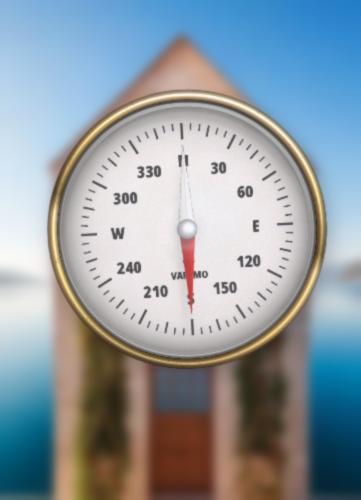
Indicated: 180°
